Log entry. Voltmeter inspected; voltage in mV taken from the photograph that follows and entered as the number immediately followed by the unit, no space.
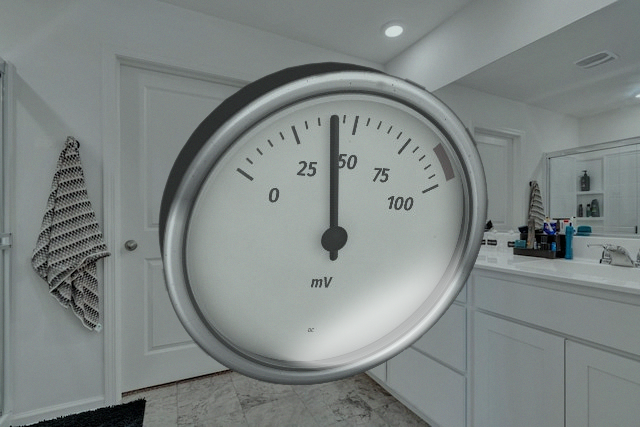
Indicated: 40mV
